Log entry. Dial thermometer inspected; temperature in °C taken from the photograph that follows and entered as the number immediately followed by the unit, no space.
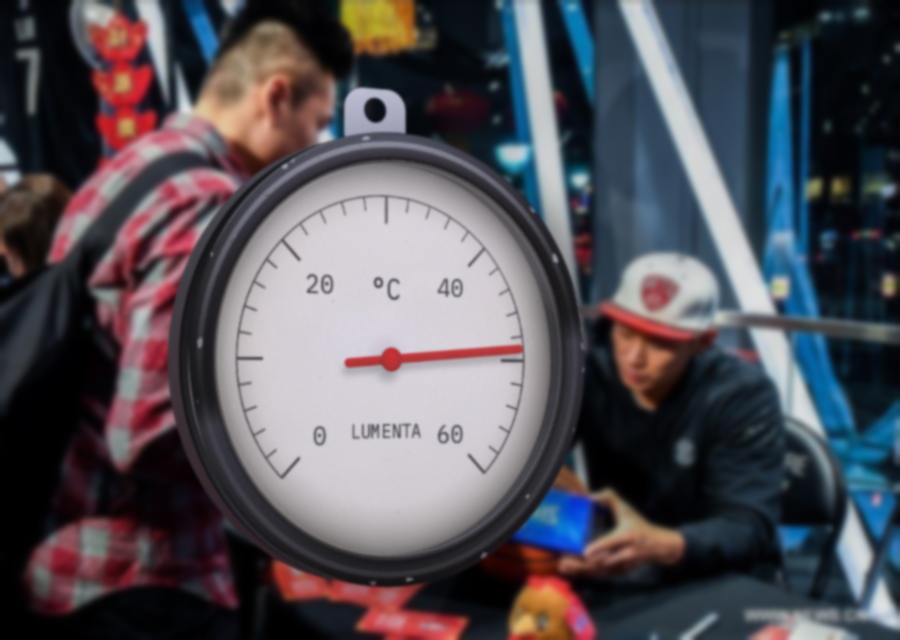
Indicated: 49°C
